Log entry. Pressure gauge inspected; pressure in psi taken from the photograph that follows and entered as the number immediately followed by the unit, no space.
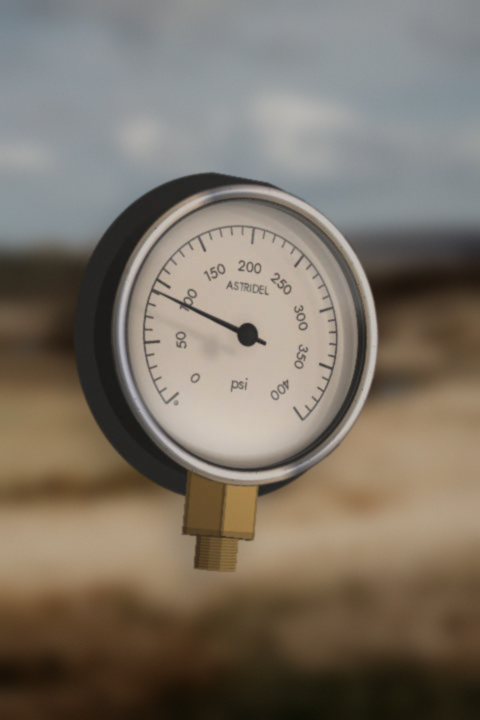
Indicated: 90psi
